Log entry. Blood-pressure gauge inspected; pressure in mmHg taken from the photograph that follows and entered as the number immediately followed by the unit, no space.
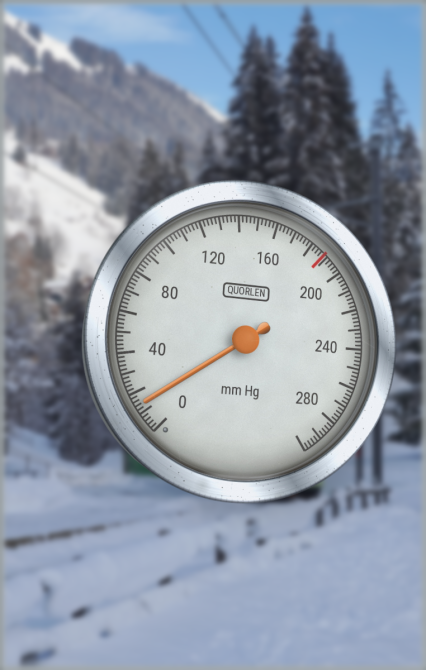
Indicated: 14mmHg
